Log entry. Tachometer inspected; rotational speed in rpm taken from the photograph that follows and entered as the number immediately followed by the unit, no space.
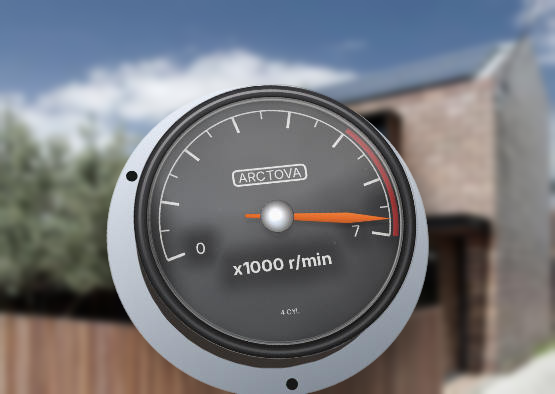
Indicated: 6750rpm
